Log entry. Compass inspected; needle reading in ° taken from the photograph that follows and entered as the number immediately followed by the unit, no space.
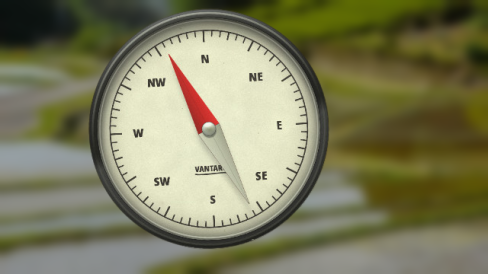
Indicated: 335°
